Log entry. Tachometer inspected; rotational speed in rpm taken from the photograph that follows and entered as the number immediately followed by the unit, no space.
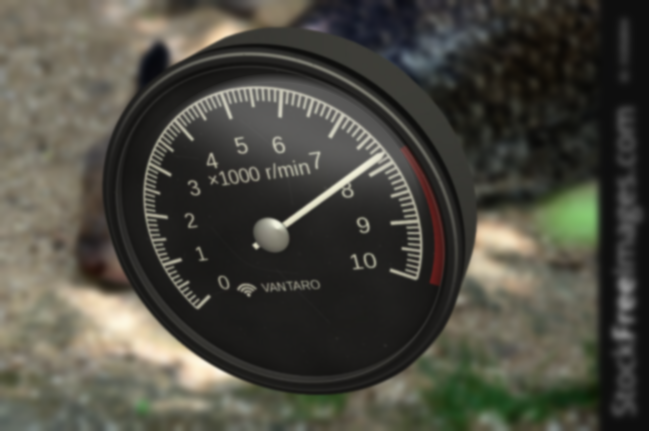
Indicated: 7800rpm
